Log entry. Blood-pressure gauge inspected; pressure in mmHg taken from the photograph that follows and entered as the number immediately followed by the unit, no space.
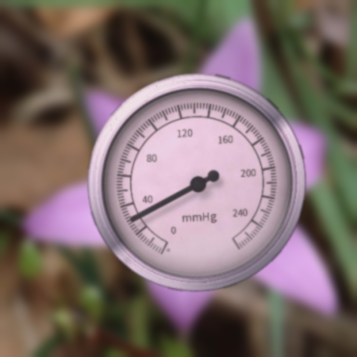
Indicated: 30mmHg
